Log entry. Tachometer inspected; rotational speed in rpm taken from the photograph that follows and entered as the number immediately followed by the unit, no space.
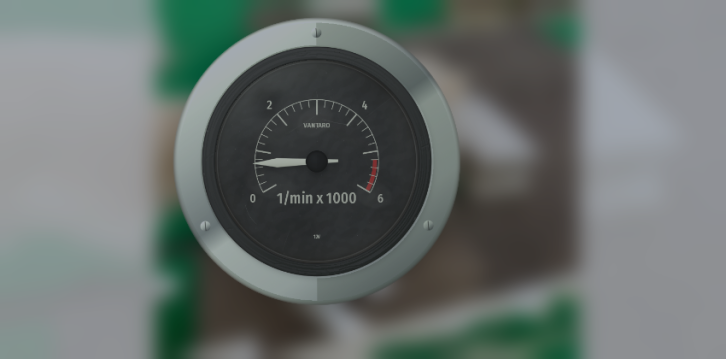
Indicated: 700rpm
